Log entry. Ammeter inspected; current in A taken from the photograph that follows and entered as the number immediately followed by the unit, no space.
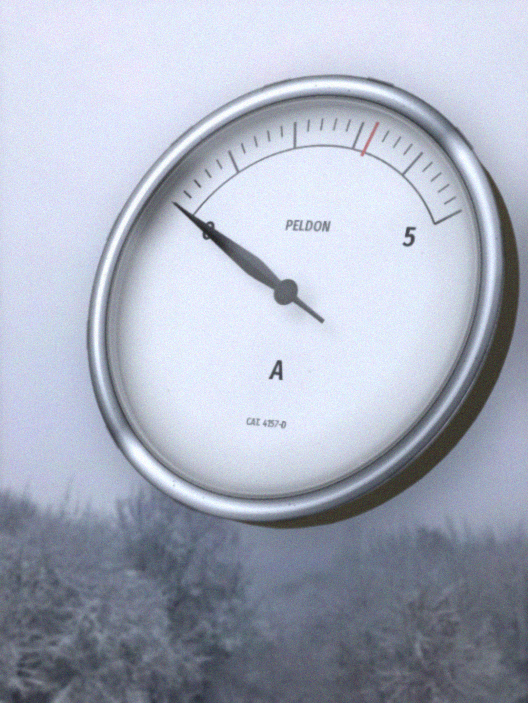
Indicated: 0A
